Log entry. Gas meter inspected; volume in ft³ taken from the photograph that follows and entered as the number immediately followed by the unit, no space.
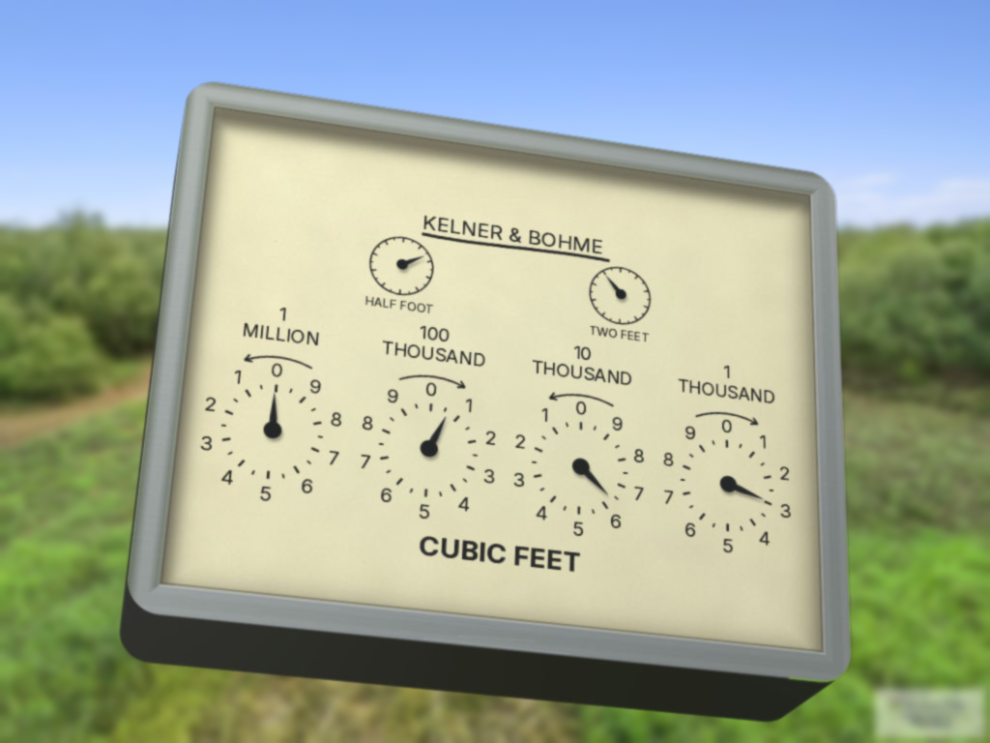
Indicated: 6300ft³
